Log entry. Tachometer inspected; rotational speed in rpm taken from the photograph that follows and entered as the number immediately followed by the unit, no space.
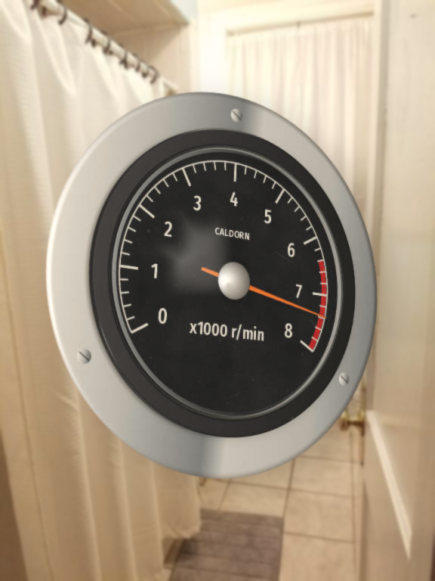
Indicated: 7400rpm
